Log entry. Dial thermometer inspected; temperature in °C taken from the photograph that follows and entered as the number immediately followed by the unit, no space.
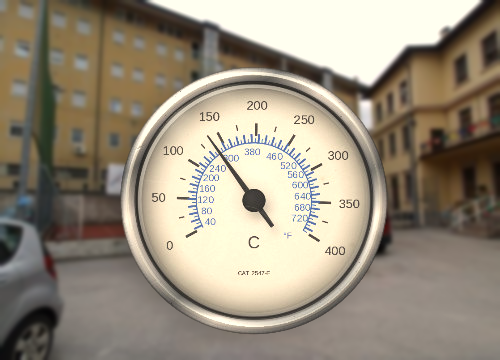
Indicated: 137.5°C
